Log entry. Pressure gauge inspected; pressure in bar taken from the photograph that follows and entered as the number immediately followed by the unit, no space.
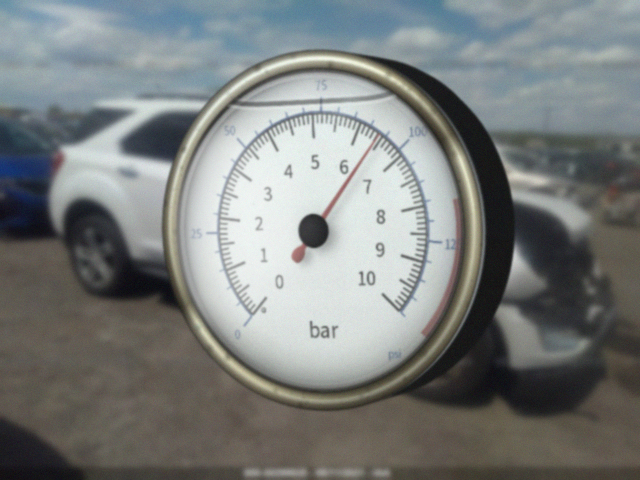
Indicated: 6.5bar
